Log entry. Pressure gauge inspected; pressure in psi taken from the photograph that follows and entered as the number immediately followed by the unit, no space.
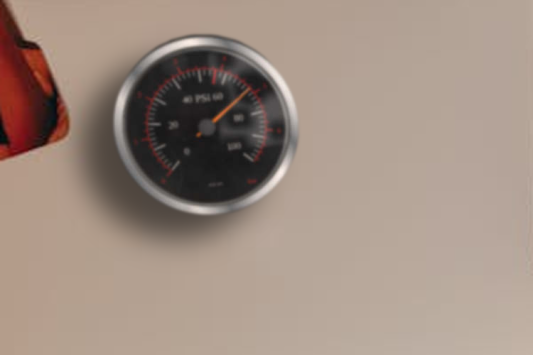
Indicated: 70psi
